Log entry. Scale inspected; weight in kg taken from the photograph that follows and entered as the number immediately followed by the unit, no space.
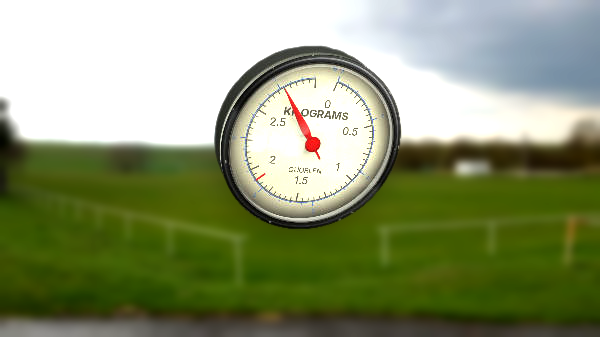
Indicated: 2.75kg
